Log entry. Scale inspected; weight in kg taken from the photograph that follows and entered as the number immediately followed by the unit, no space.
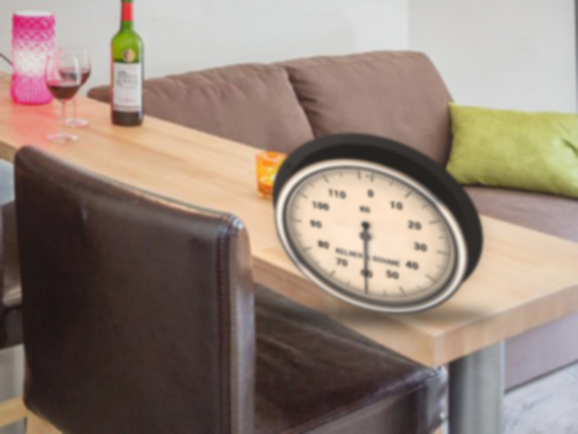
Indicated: 60kg
